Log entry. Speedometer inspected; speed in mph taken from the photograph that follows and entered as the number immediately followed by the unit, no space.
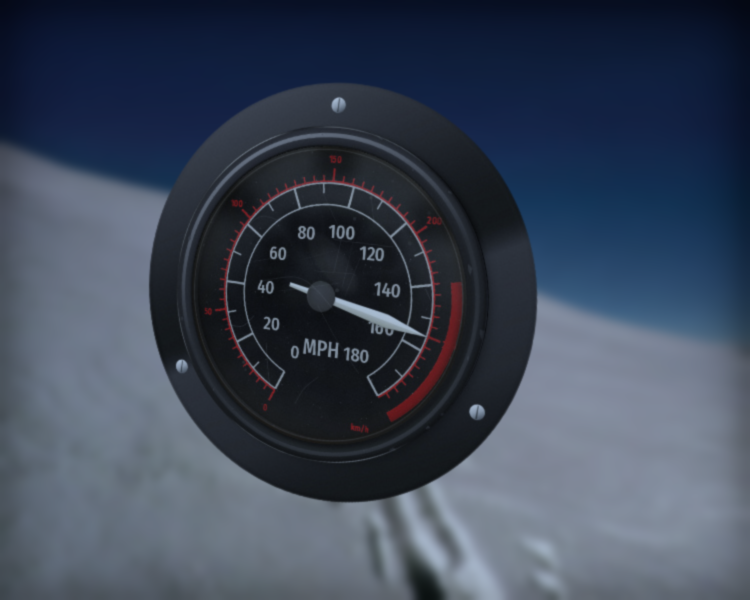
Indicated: 155mph
